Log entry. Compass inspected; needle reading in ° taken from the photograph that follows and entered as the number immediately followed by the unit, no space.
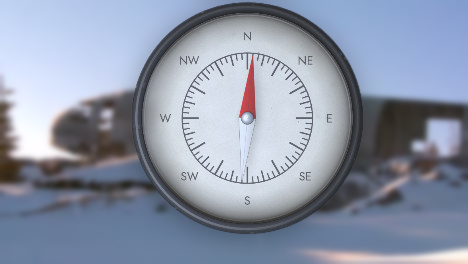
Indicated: 5°
